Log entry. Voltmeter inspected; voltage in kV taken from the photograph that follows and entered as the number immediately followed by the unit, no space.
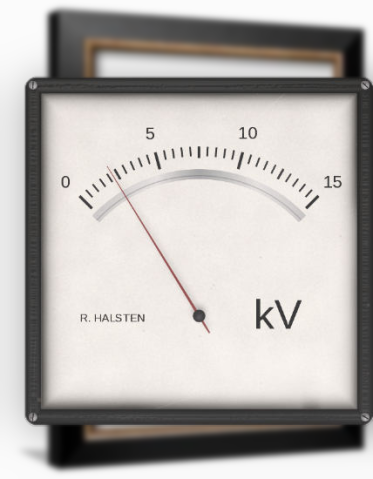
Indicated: 2.25kV
